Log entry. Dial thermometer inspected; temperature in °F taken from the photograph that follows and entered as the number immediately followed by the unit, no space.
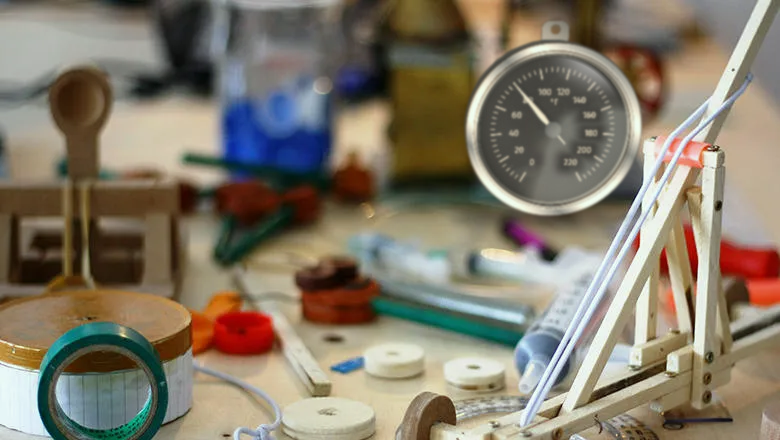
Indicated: 80°F
